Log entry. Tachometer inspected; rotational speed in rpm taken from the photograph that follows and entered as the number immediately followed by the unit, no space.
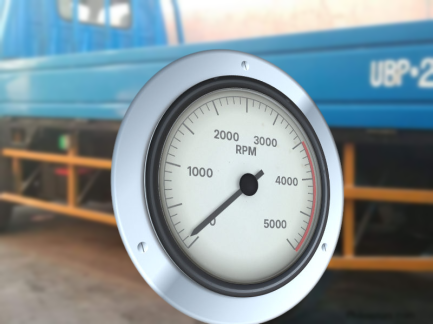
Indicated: 100rpm
